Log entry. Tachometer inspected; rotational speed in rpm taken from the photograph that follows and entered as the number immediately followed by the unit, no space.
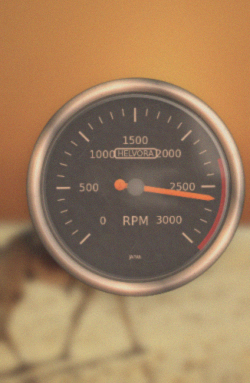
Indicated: 2600rpm
